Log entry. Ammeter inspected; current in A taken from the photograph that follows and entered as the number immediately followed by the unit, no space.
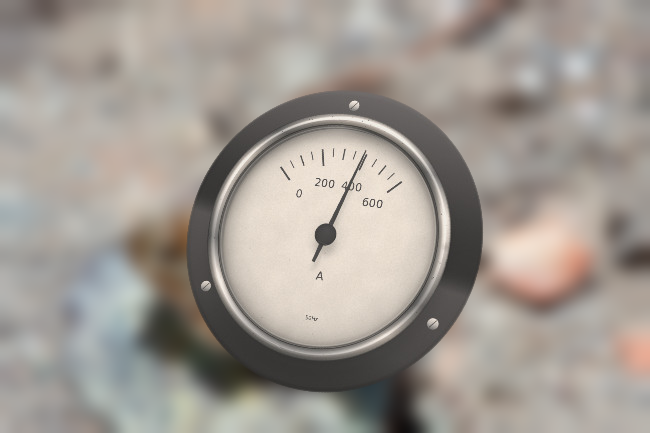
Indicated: 400A
